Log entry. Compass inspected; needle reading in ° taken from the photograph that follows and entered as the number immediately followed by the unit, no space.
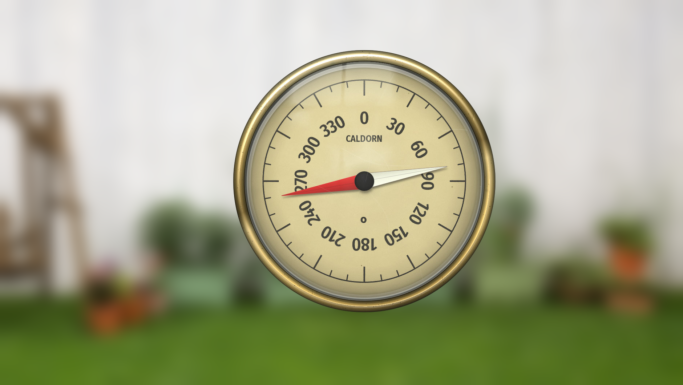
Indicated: 260°
